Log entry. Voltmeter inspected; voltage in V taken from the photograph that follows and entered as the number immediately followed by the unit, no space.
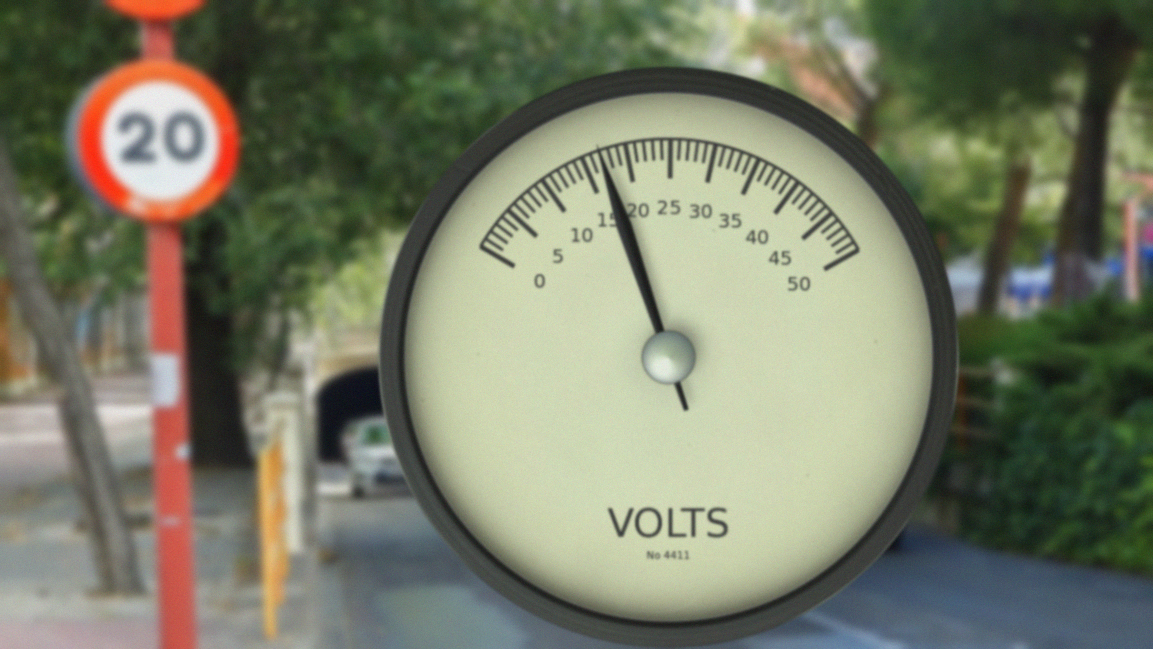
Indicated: 17V
